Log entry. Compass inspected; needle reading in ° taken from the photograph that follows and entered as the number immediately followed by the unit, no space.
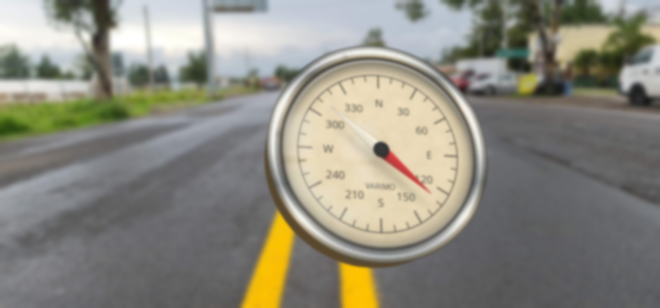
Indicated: 130°
